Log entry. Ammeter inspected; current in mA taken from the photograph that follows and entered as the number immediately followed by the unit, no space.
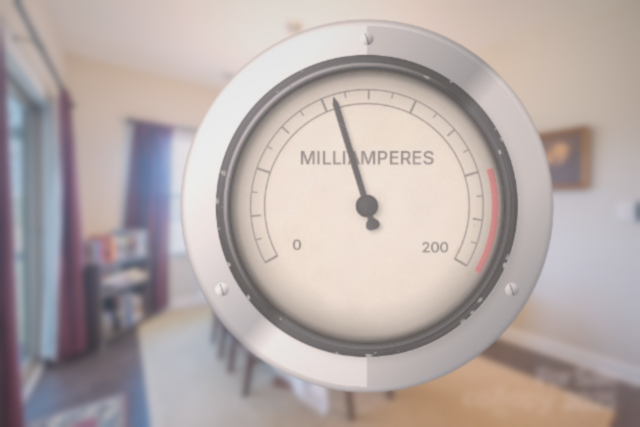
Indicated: 85mA
